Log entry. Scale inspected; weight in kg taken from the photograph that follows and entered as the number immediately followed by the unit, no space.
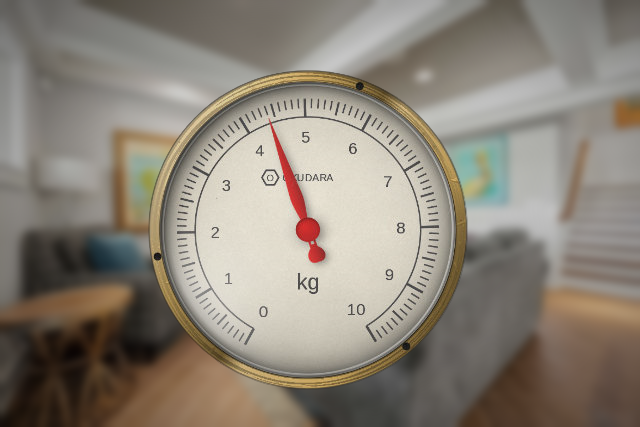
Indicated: 4.4kg
